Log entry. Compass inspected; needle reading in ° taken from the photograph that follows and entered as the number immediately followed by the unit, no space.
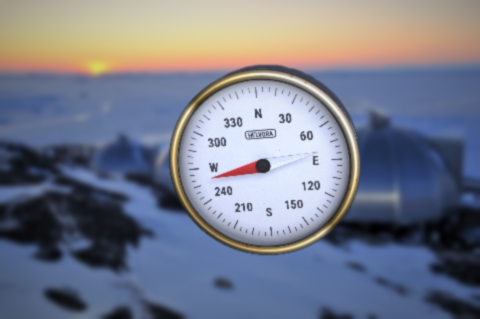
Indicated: 260°
